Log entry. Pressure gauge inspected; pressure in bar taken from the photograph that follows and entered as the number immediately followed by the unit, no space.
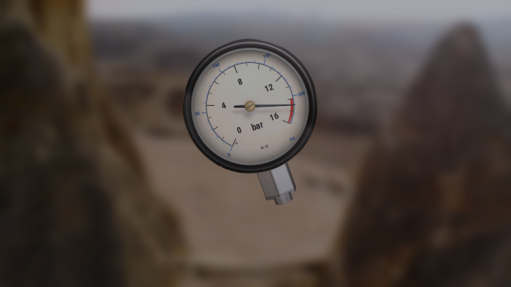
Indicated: 14.5bar
